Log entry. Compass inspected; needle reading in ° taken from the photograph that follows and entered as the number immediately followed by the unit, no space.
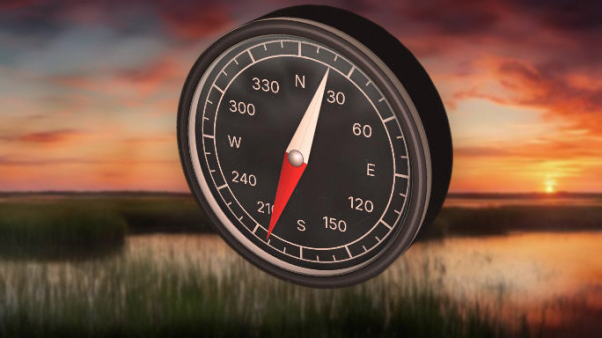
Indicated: 200°
